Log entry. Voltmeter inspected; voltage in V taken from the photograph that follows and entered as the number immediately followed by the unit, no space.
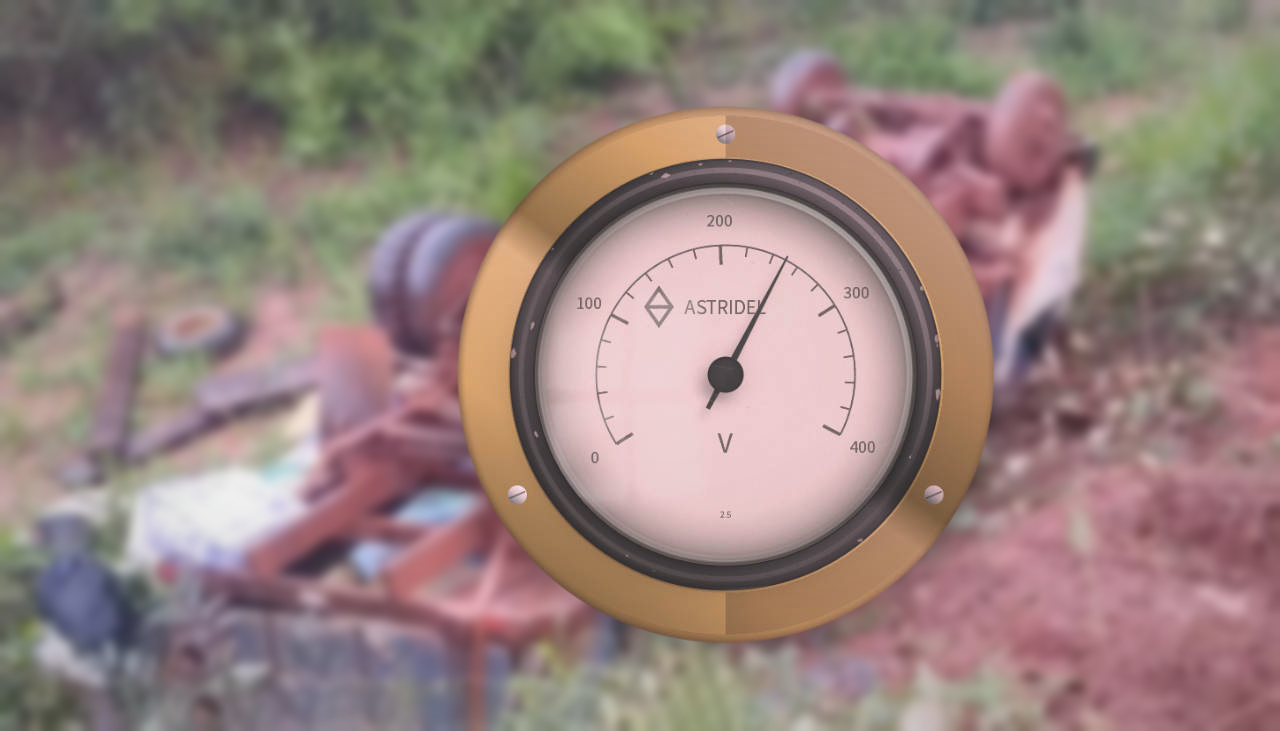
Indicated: 250V
